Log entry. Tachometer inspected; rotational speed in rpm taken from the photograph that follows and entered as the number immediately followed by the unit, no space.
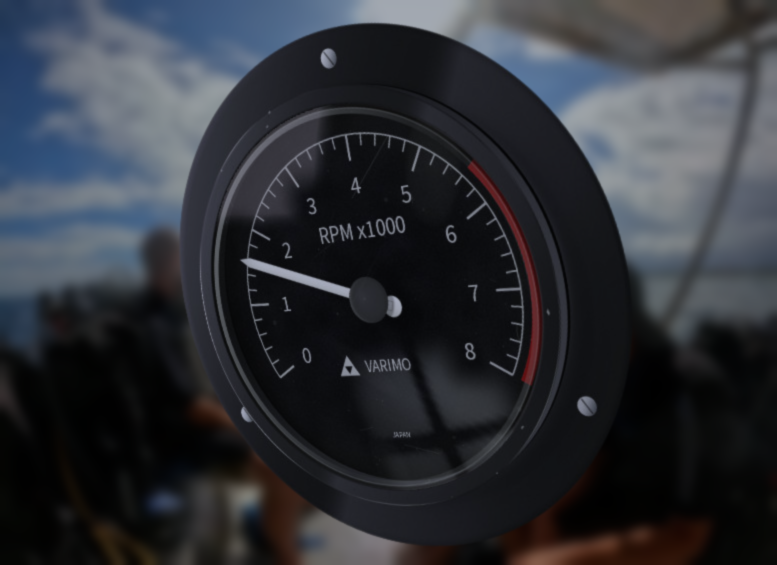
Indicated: 1600rpm
